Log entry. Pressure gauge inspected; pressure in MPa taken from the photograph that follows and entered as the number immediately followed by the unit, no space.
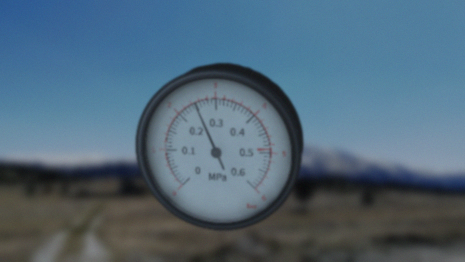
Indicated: 0.25MPa
